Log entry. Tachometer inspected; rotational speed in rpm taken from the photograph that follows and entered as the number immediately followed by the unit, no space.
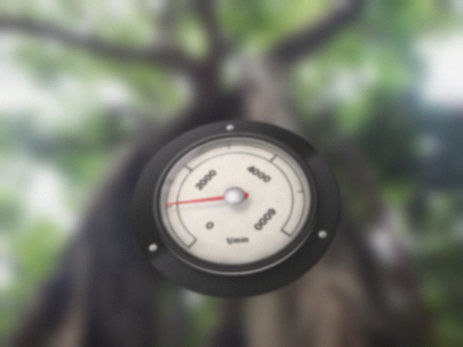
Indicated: 1000rpm
